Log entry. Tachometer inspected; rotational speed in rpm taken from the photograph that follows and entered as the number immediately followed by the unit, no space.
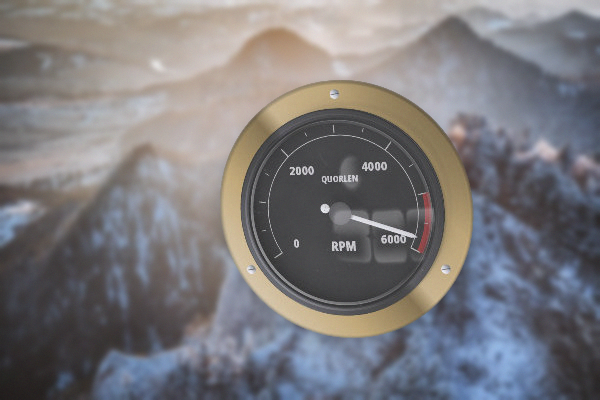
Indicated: 5750rpm
